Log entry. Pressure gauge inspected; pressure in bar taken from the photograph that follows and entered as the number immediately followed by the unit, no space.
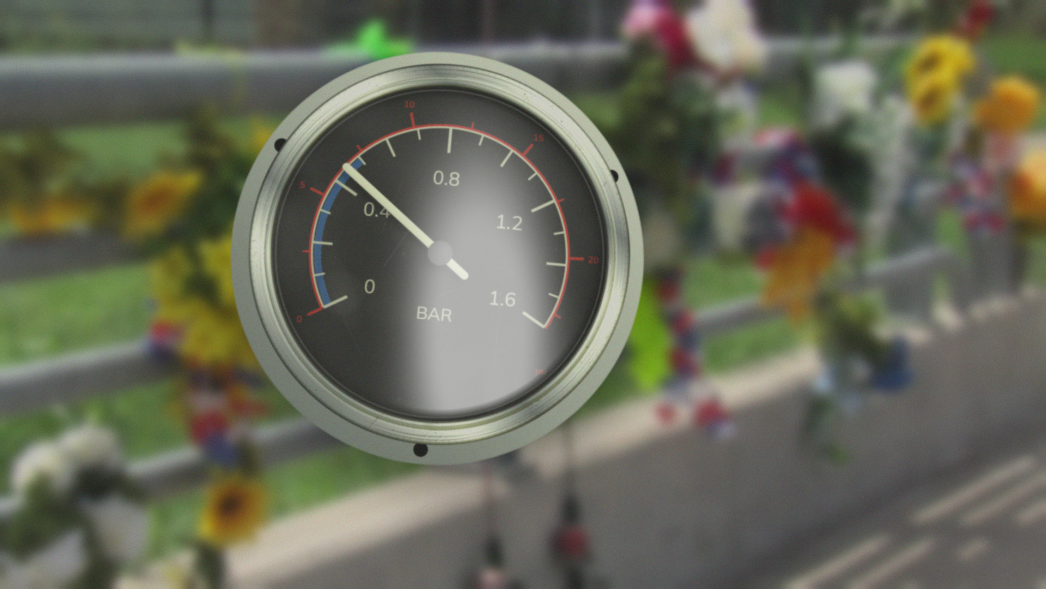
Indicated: 0.45bar
